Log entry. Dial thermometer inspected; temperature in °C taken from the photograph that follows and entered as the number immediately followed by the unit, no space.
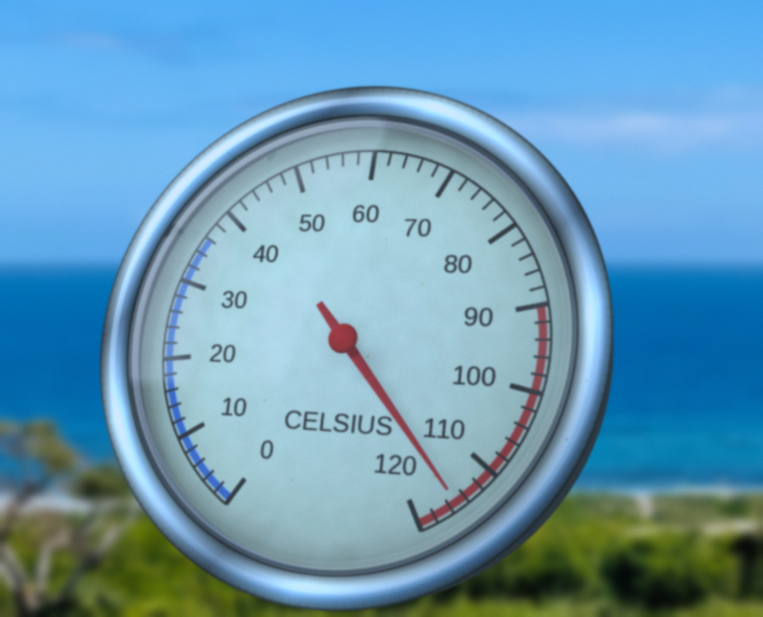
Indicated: 115°C
